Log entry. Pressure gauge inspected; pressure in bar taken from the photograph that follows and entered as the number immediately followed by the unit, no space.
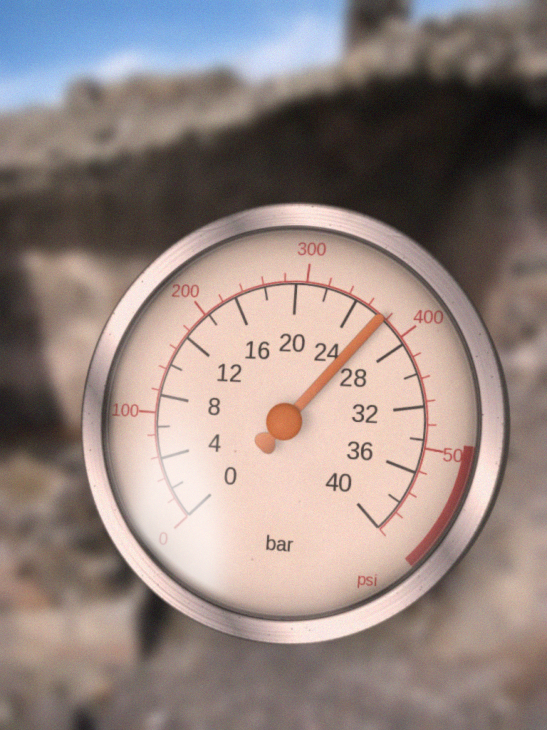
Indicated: 26bar
